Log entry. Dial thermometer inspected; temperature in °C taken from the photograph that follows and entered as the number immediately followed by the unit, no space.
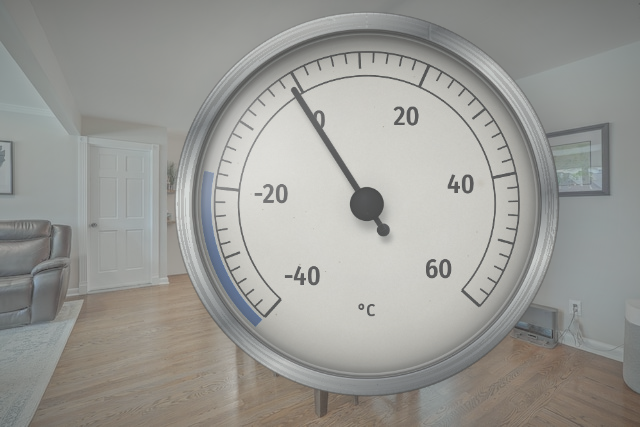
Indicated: -1°C
